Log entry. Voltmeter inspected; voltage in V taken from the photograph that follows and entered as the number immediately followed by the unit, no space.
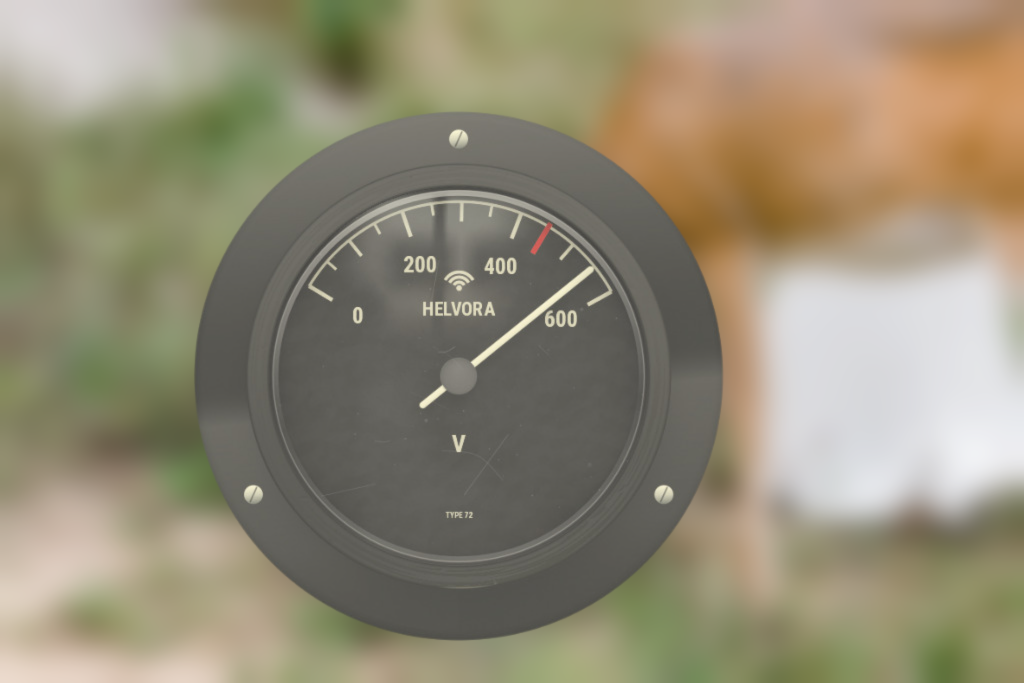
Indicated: 550V
